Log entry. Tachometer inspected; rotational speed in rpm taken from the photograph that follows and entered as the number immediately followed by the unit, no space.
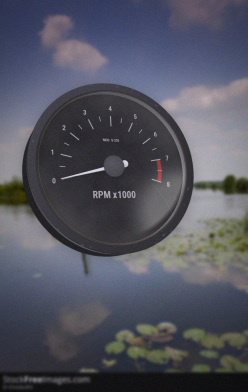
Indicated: 0rpm
